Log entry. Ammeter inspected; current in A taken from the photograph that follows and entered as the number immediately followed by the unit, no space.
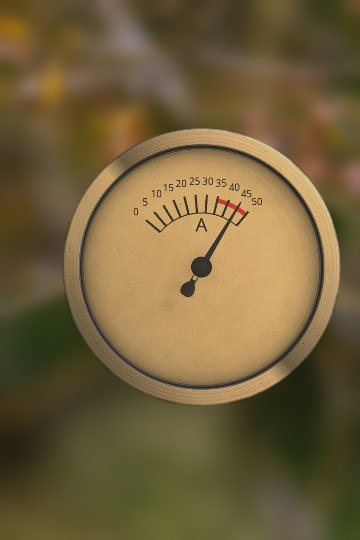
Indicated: 45A
